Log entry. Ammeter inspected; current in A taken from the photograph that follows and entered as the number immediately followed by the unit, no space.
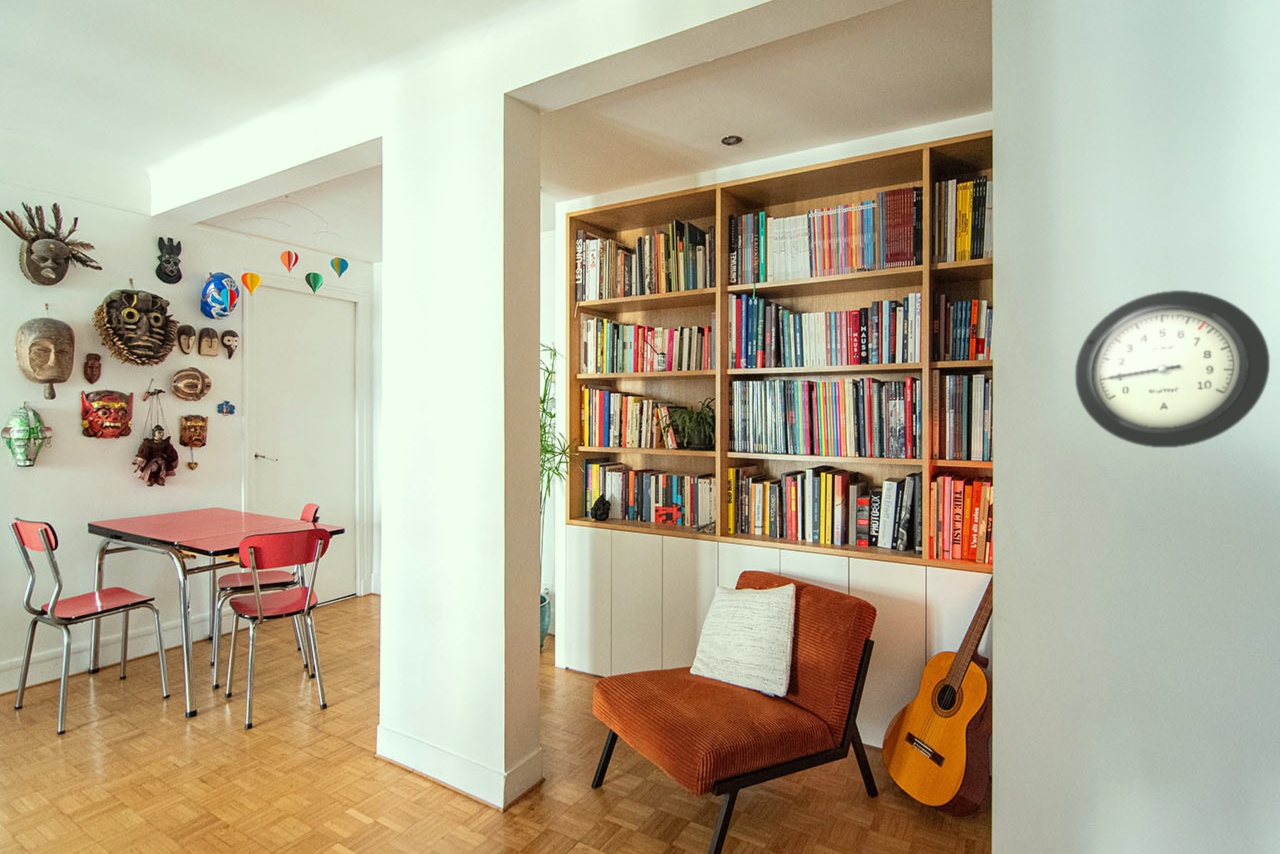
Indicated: 1A
